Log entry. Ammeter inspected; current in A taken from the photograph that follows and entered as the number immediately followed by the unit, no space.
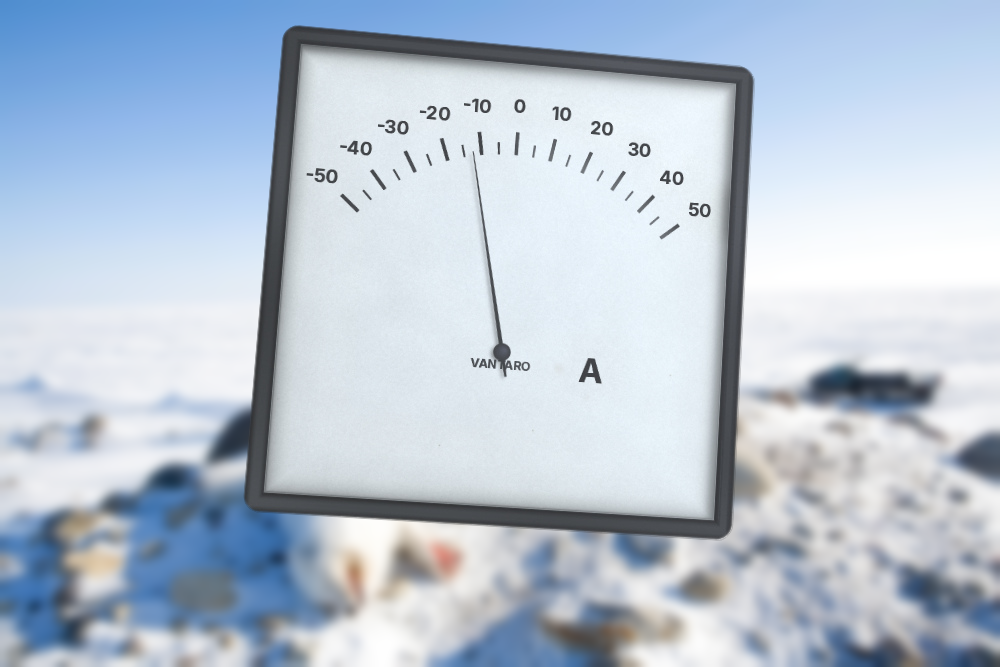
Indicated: -12.5A
